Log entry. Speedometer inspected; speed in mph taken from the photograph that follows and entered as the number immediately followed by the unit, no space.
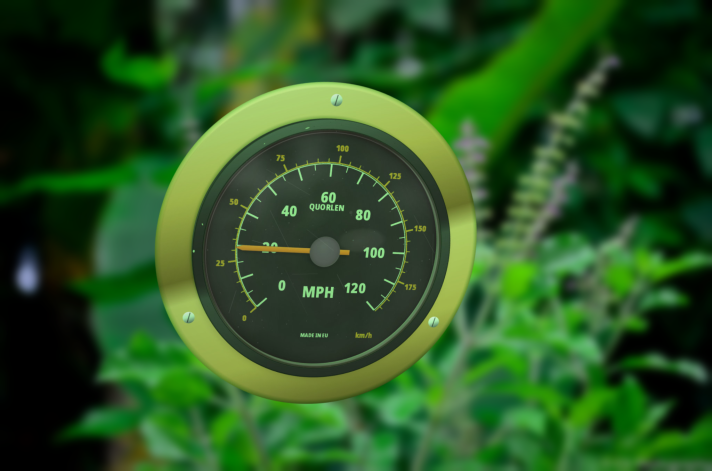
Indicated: 20mph
